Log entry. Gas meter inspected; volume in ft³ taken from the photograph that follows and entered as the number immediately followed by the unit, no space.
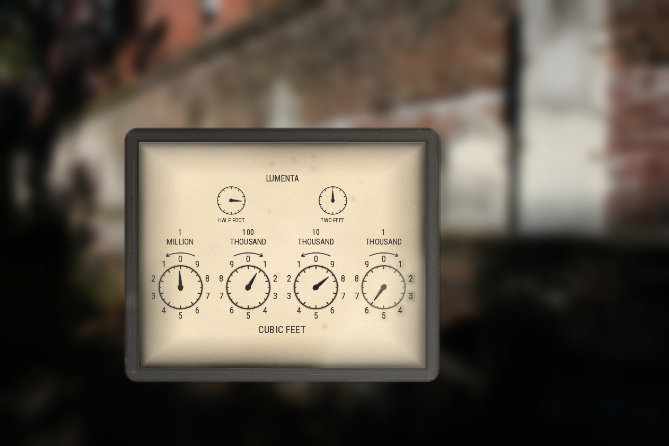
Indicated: 8600ft³
